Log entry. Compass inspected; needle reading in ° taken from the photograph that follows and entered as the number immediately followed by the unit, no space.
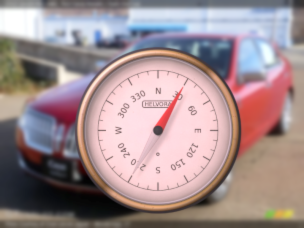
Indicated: 30°
